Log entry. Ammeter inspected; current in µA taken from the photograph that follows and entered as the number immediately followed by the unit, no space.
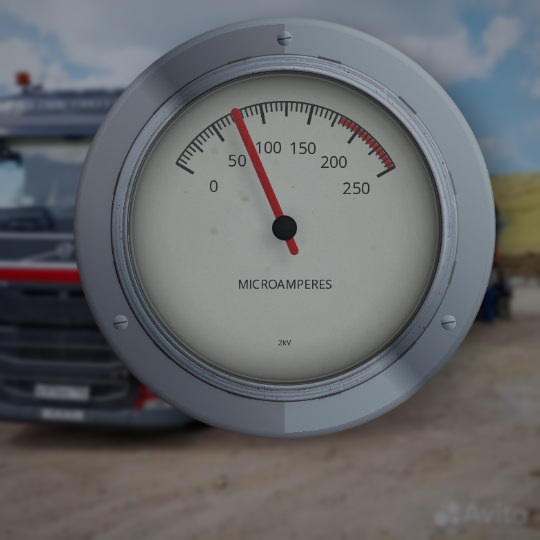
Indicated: 75µA
